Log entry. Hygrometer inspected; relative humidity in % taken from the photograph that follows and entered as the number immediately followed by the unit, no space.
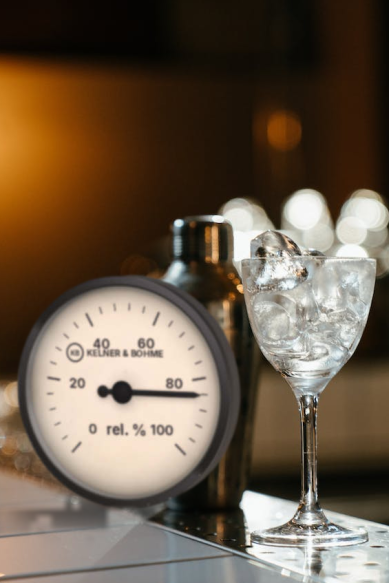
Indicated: 84%
